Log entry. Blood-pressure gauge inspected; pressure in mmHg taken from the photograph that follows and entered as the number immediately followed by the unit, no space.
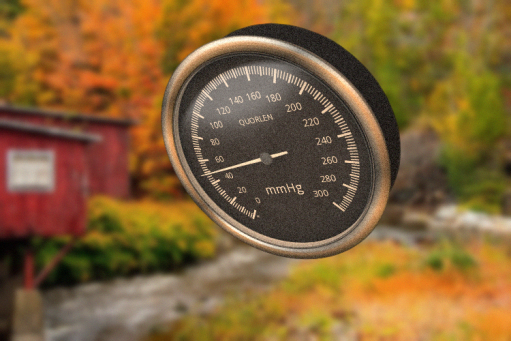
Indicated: 50mmHg
